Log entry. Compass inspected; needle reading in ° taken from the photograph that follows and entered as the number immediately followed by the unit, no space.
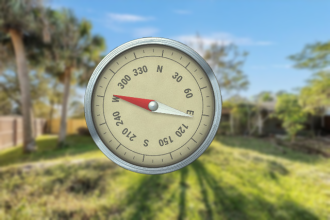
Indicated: 275°
